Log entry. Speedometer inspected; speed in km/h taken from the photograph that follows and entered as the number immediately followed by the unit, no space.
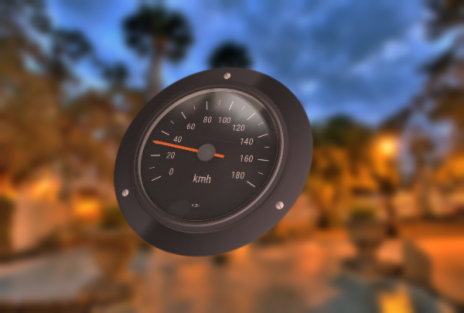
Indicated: 30km/h
